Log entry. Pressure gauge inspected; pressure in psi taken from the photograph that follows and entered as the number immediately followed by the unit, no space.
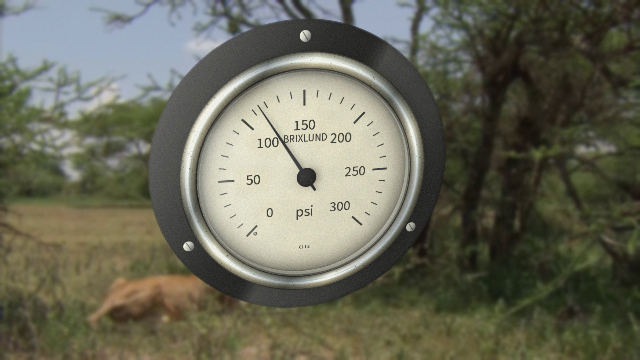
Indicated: 115psi
